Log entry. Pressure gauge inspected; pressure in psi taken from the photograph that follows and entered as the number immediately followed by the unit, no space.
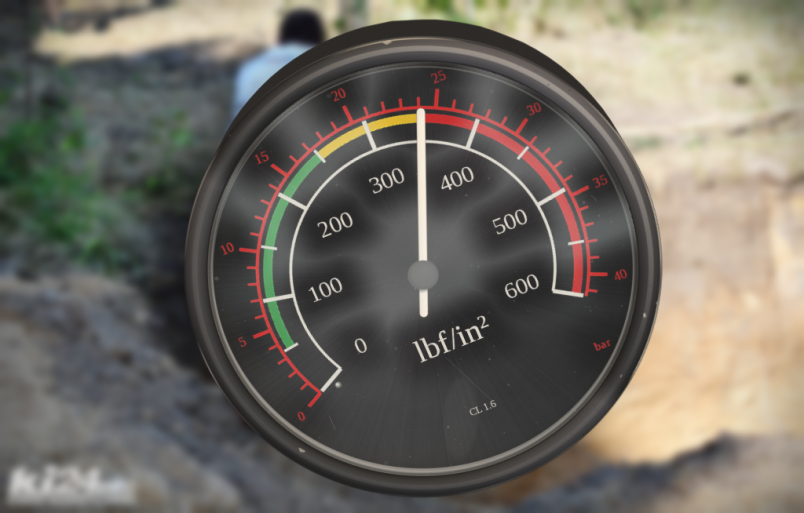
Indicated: 350psi
